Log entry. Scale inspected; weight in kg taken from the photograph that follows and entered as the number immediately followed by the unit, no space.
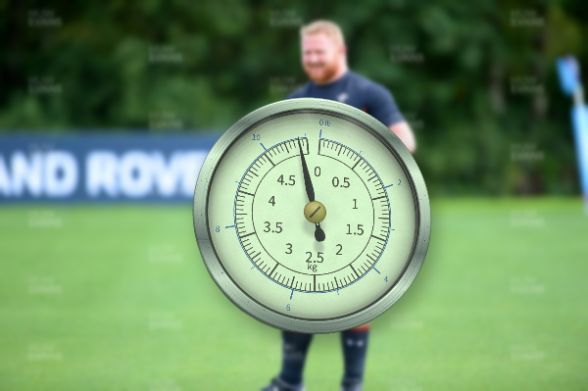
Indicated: 4.9kg
